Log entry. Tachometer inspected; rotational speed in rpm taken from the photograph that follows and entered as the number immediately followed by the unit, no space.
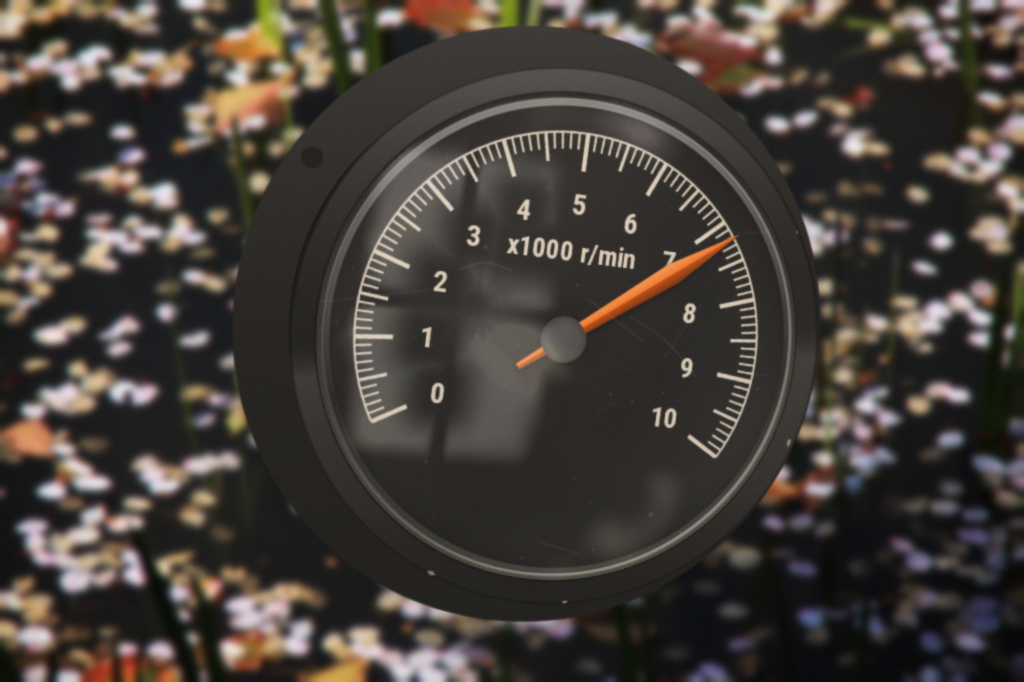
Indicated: 7200rpm
